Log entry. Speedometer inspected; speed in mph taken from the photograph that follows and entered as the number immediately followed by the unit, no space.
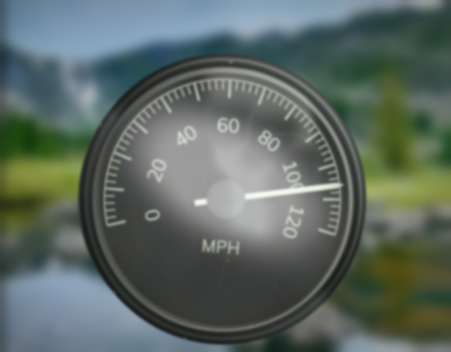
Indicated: 106mph
